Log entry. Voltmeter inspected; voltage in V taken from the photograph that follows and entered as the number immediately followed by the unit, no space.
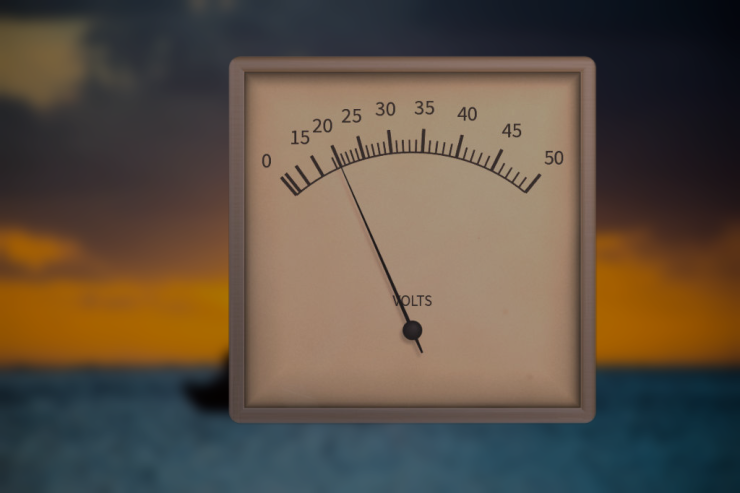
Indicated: 20V
